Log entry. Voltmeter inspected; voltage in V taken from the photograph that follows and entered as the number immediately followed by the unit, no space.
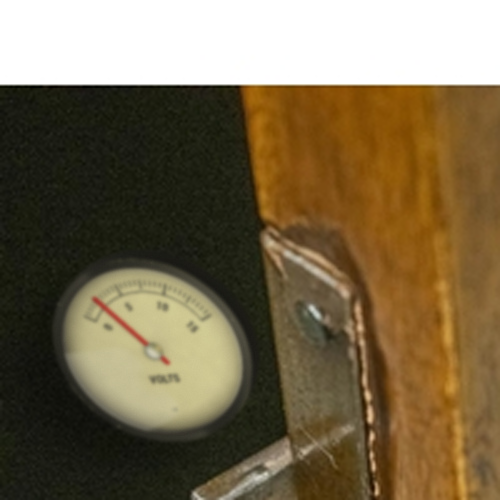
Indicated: 2.5V
